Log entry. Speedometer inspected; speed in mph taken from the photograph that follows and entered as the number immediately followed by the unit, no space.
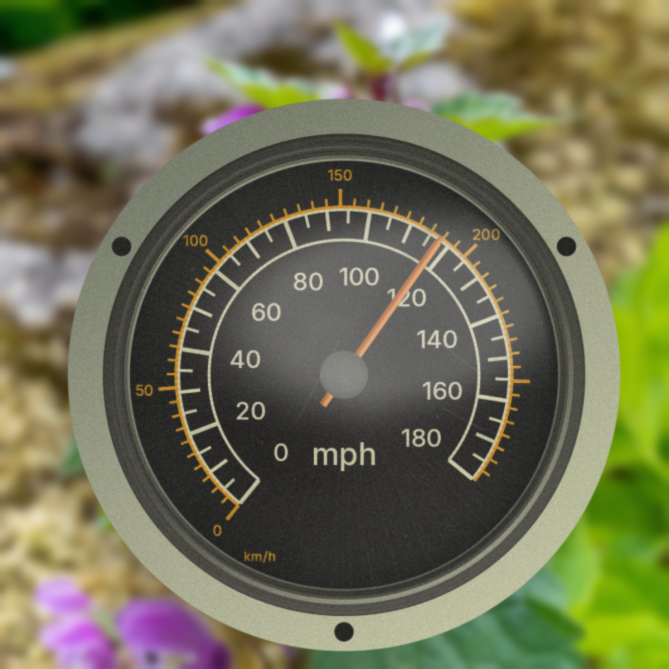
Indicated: 117.5mph
